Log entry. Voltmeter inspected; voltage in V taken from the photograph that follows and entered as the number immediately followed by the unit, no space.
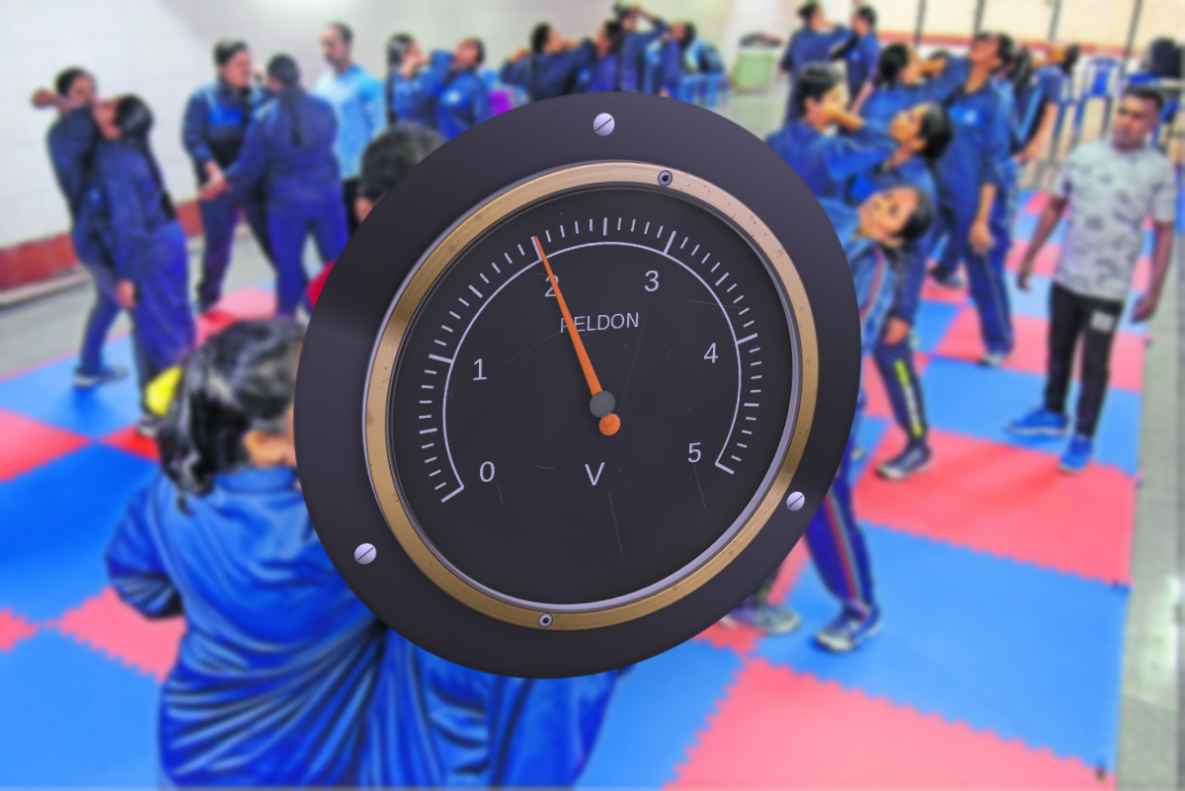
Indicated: 2V
